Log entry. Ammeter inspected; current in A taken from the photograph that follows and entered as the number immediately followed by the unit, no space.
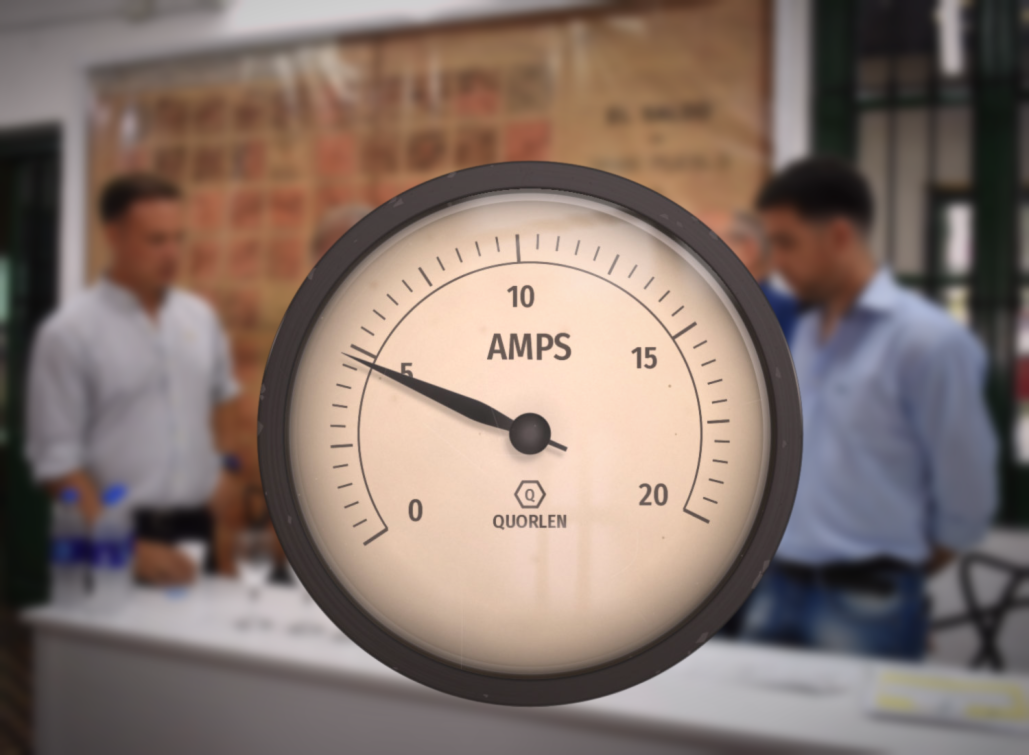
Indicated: 4.75A
